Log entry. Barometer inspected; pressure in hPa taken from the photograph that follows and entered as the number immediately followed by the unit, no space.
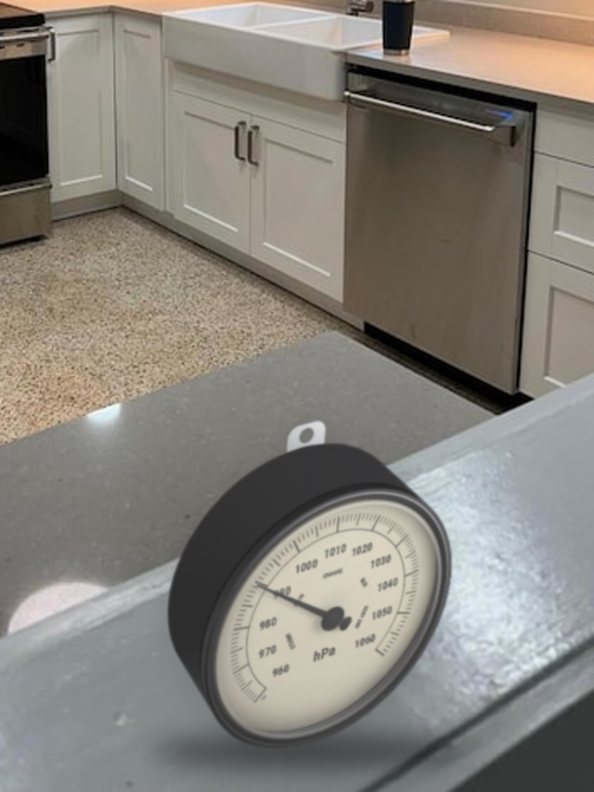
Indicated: 990hPa
